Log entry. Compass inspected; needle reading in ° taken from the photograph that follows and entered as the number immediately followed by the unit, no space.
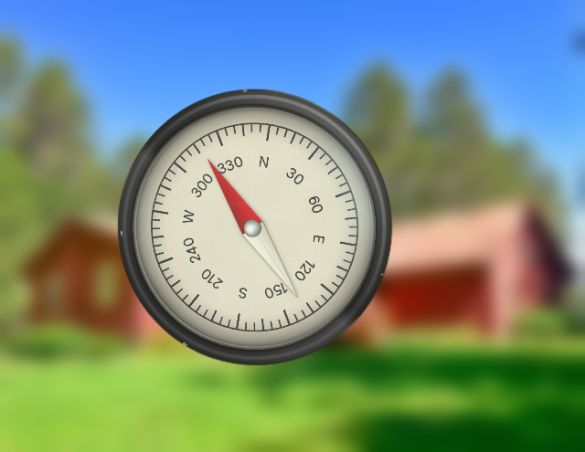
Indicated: 317.5°
